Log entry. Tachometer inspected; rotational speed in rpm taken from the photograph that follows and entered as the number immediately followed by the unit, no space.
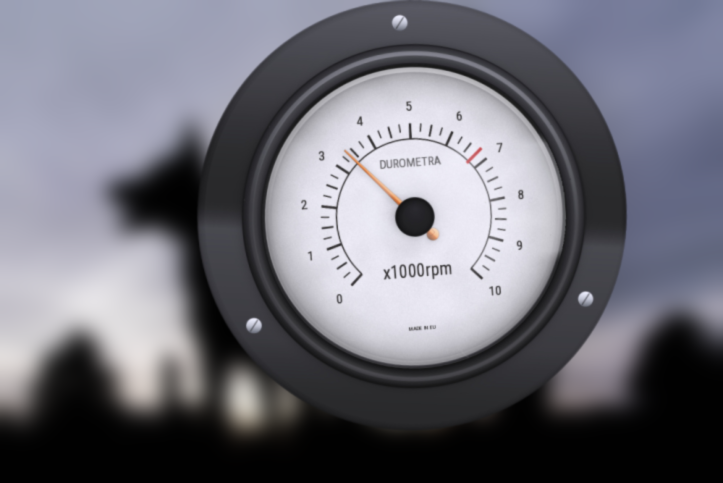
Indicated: 3375rpm
